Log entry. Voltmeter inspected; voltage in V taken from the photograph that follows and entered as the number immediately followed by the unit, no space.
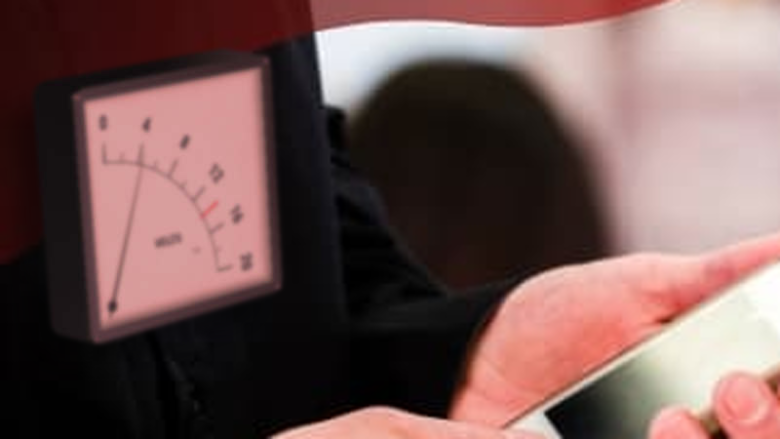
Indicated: 4V
